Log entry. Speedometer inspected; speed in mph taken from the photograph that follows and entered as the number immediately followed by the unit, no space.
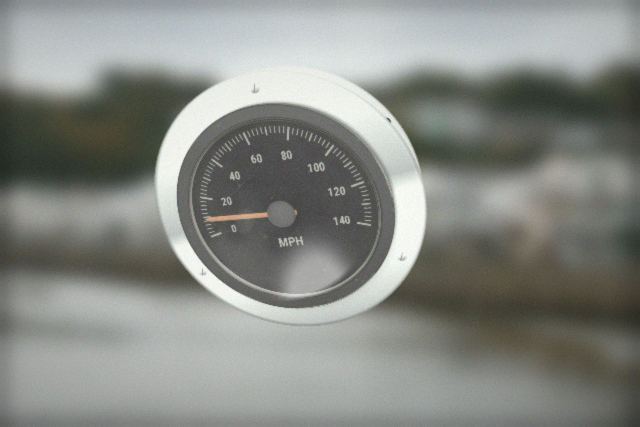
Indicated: 10mph
